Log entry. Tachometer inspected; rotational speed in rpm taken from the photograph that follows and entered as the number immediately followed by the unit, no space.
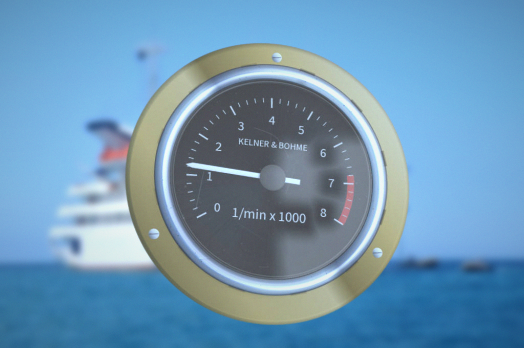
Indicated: 1200rpm
